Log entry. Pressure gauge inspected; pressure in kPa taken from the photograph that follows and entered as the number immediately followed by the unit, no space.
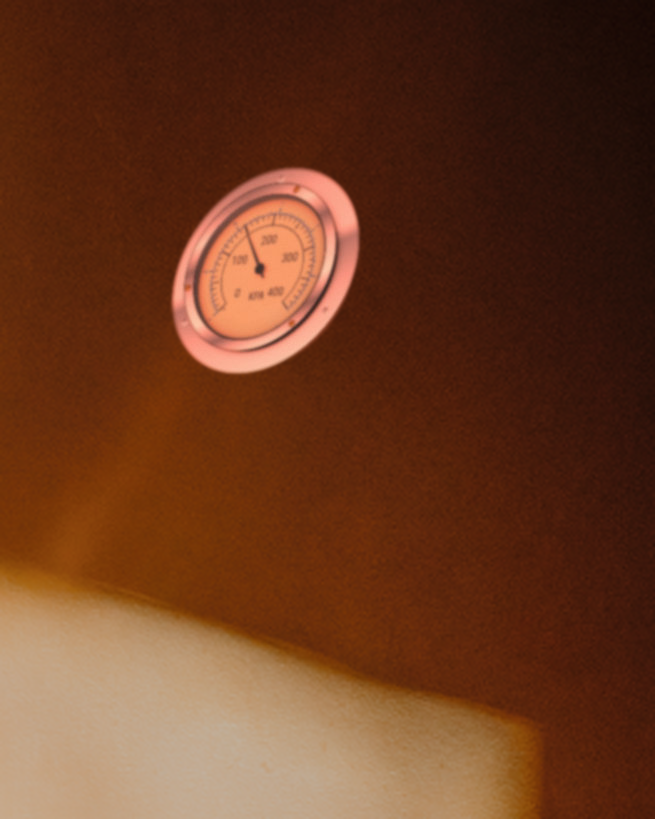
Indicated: 150kPa
